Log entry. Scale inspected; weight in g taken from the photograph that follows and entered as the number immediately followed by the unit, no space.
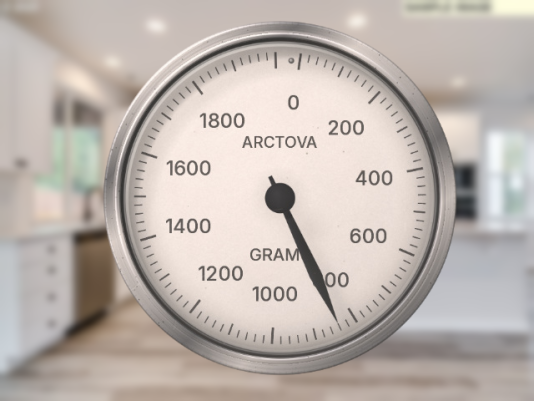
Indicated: 840g
